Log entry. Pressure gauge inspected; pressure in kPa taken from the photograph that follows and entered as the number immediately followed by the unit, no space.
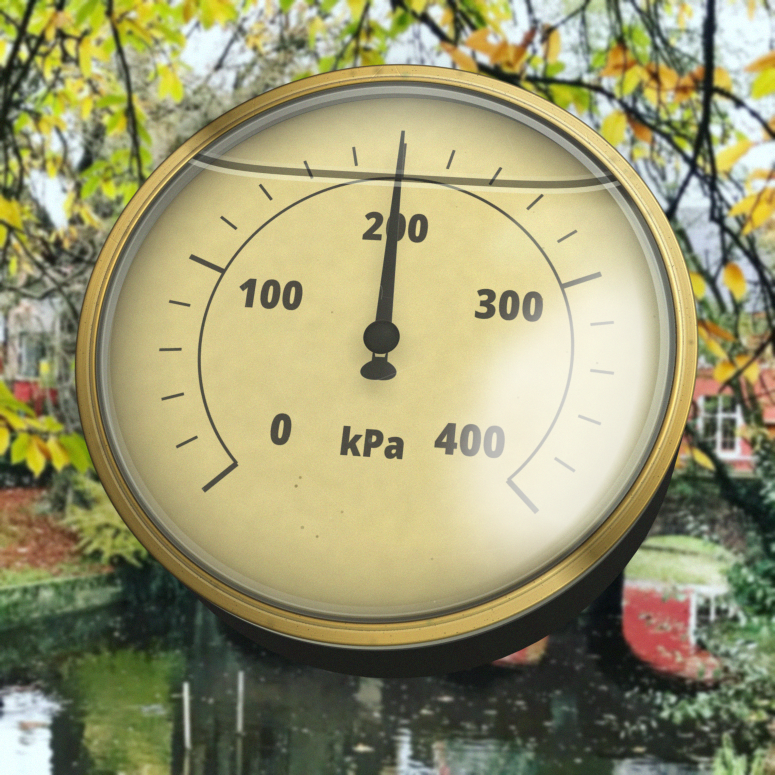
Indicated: 200kPa
